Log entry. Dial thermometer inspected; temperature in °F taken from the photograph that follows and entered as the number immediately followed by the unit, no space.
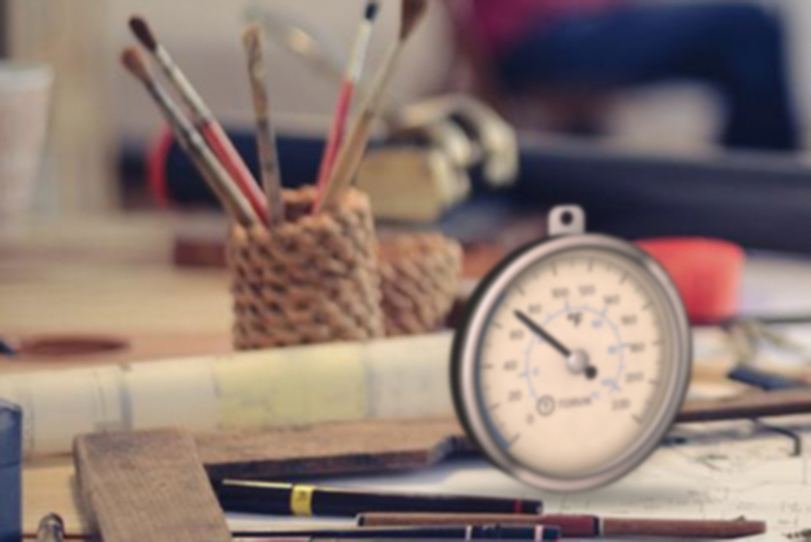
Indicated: 70°F
